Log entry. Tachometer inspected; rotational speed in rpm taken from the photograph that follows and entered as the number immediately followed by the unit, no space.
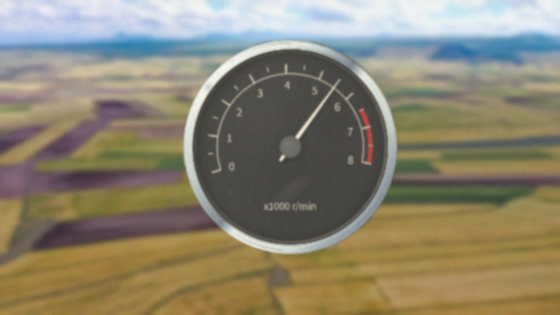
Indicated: 5500rpm
